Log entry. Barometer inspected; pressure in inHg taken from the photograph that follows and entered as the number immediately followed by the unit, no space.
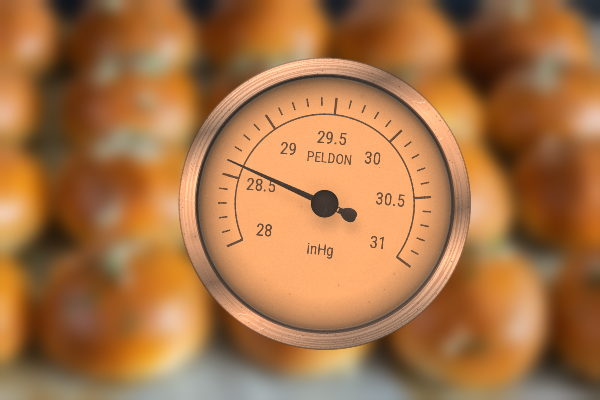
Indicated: 28.6inHg
